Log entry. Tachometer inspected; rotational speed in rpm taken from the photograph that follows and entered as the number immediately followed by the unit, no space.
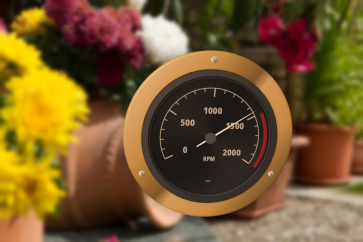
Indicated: 1450rpm
